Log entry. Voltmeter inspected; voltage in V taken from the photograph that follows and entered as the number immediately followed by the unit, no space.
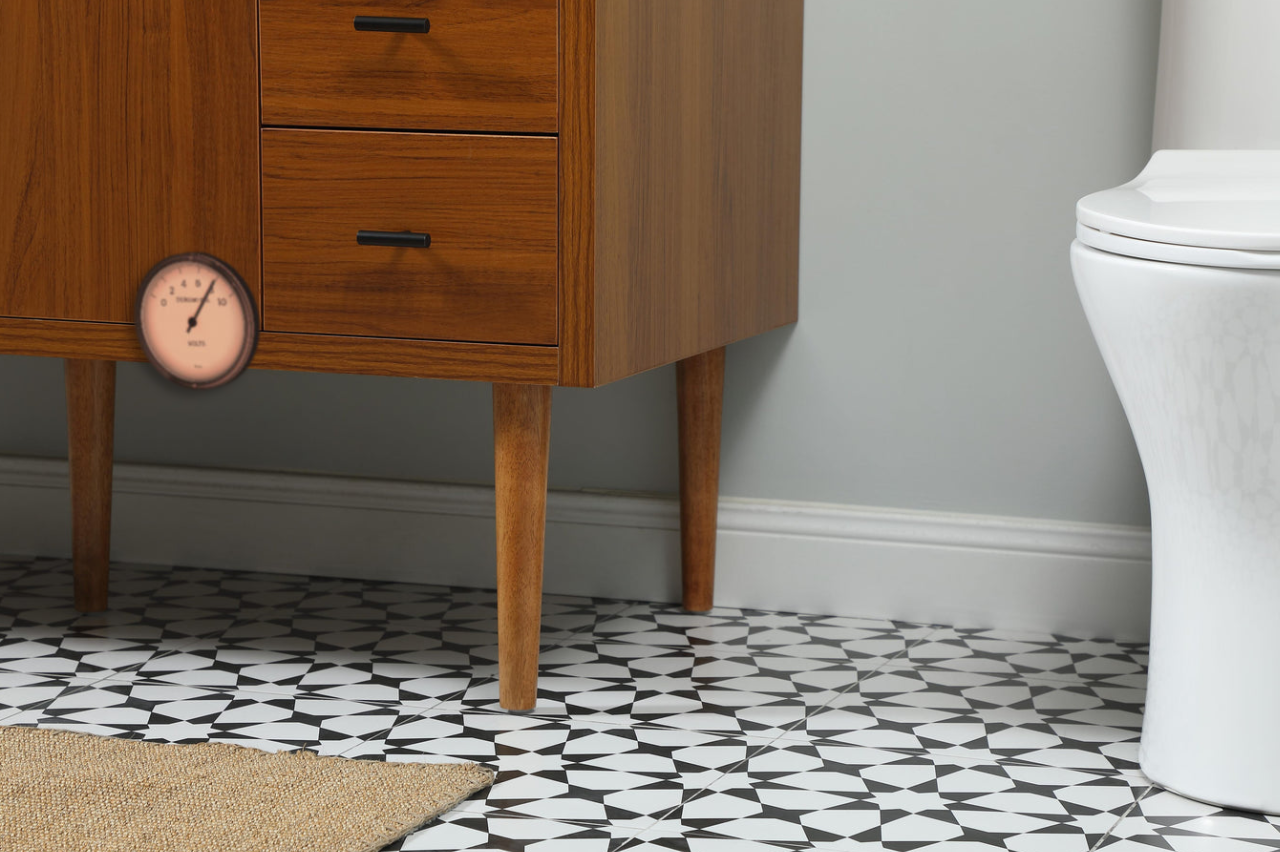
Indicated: 8V
